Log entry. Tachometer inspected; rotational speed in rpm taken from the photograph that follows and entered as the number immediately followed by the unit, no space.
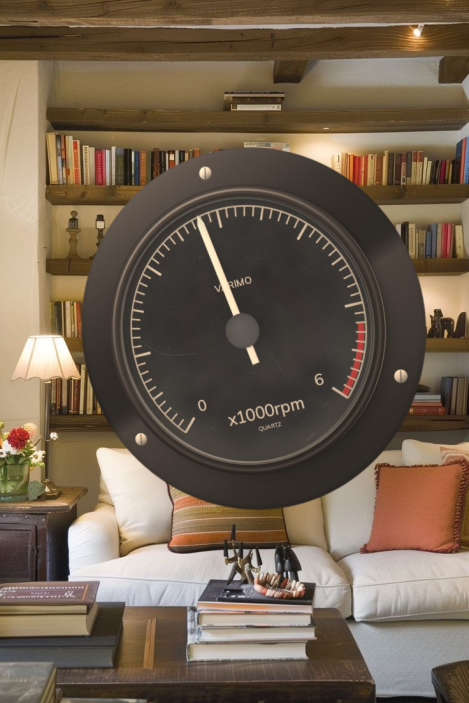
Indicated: 2800rpm
